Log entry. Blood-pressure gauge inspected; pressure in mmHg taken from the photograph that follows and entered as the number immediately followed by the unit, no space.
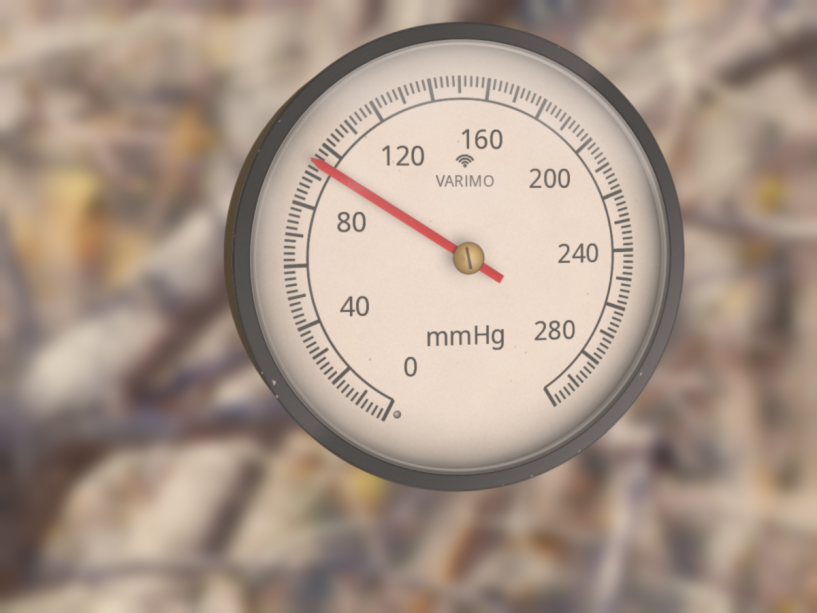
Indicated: 94mmHg
